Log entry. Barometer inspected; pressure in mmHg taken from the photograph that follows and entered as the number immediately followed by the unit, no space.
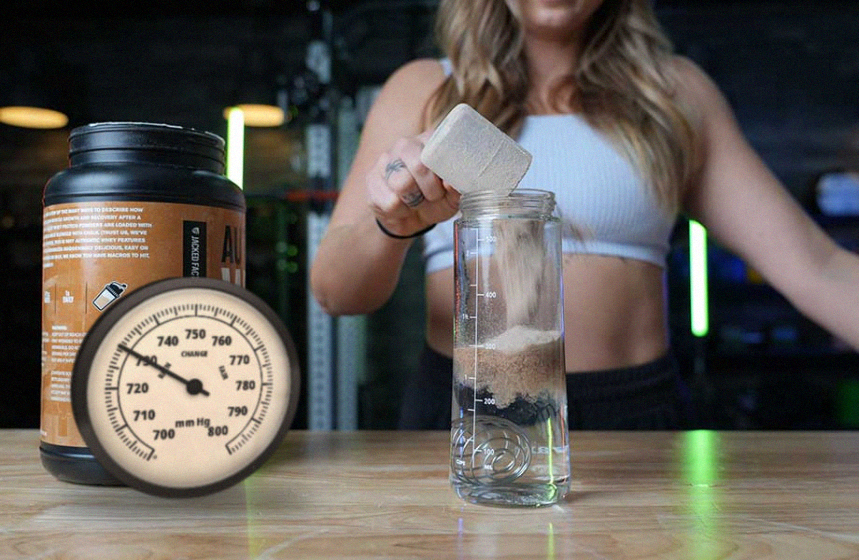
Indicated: 730mmHg
